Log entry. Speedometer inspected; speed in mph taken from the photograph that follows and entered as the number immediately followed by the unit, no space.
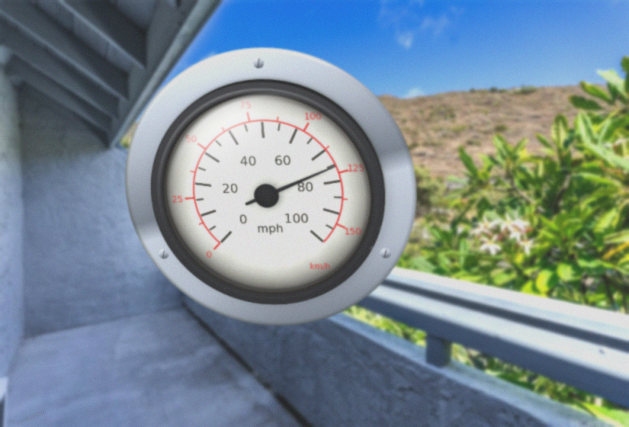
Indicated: 75mph
